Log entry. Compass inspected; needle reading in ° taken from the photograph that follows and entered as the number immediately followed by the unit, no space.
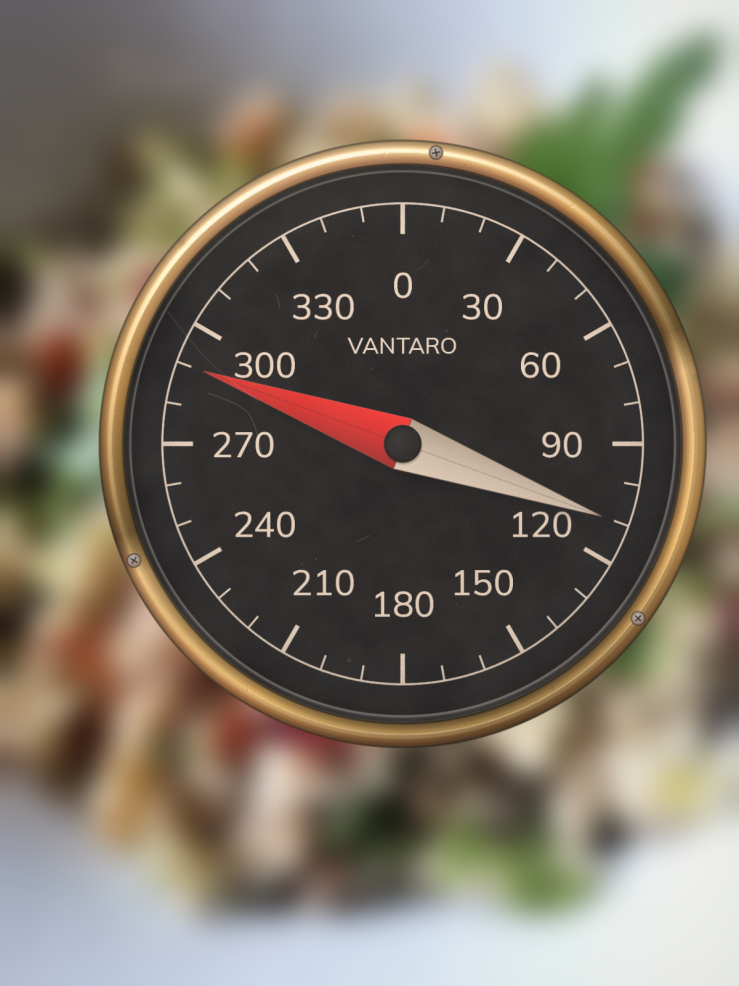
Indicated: 290°
